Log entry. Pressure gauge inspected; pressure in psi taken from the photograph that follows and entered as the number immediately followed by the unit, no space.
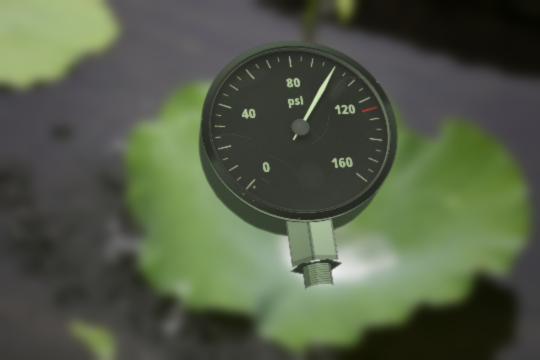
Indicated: 100psi
